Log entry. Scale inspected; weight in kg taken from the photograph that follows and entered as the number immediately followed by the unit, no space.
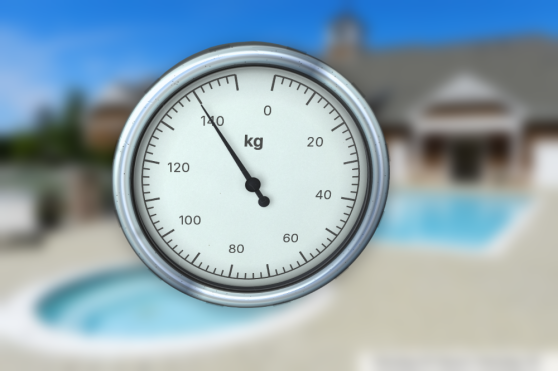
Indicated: 140kg
